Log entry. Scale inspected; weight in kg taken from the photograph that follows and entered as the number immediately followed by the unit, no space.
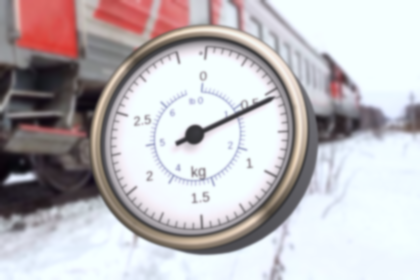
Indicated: 0.55kg
